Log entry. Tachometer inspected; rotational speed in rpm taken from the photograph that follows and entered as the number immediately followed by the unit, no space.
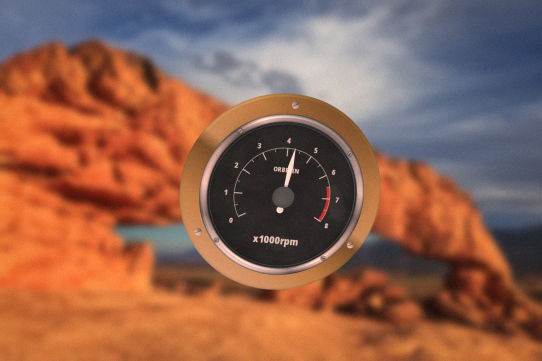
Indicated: 4250rpm
